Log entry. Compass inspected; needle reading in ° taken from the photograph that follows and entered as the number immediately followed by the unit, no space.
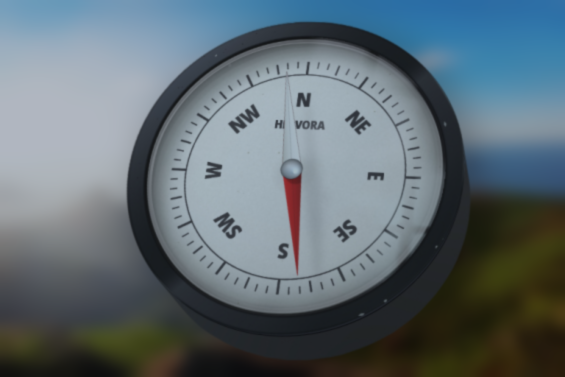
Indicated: 170°
